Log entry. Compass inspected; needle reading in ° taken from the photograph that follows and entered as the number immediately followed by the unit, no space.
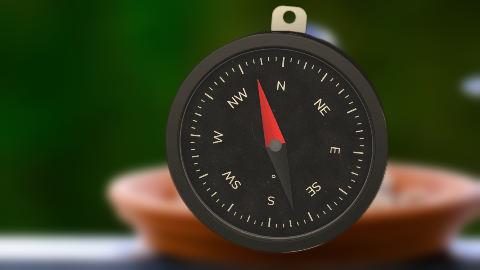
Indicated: 340°
